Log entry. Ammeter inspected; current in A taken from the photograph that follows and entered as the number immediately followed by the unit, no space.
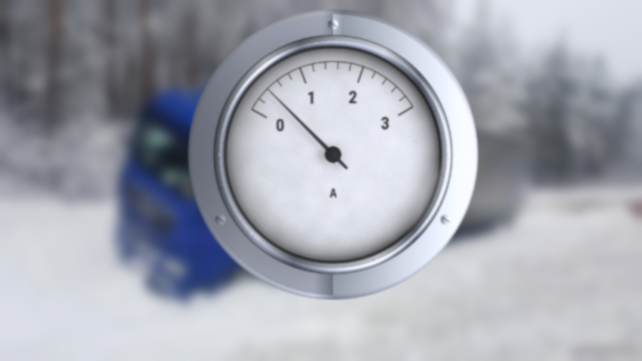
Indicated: 0.4A
